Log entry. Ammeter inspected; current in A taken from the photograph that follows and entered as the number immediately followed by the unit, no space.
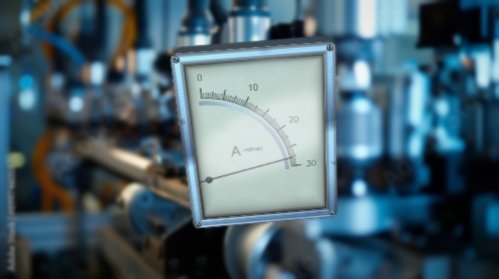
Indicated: 27.5A
